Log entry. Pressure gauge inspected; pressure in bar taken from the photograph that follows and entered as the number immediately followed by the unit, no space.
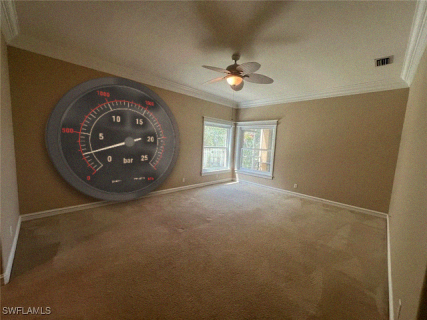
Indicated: 2.5bar
